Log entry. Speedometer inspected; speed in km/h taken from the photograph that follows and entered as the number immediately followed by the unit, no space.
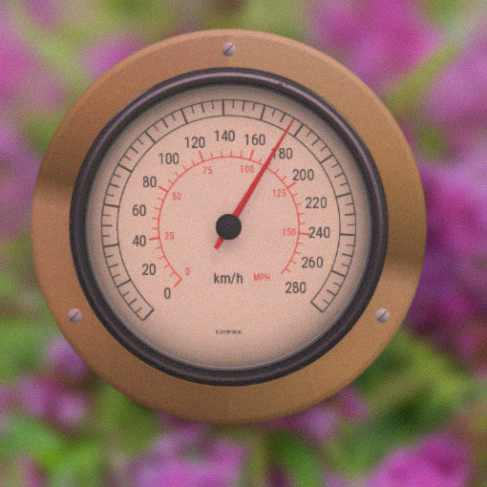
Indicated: 175km/h
